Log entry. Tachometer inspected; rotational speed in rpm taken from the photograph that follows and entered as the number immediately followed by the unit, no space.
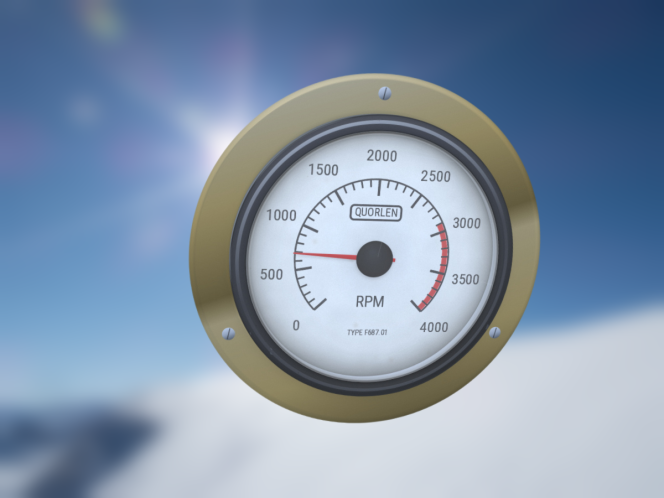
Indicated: 700rpm
